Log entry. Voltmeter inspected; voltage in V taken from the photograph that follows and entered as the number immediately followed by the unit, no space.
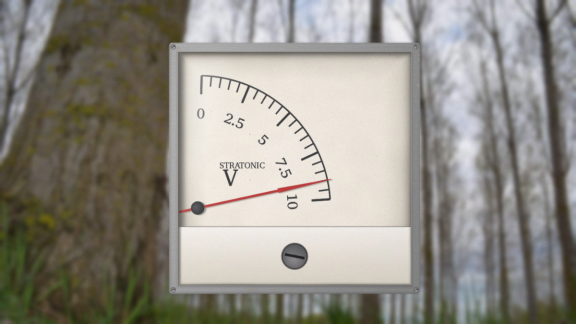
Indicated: 9V
